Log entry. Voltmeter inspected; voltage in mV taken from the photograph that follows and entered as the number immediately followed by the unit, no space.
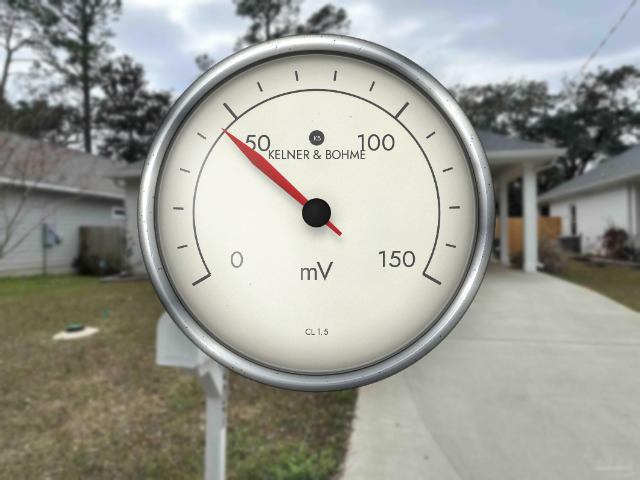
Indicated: 45mV
